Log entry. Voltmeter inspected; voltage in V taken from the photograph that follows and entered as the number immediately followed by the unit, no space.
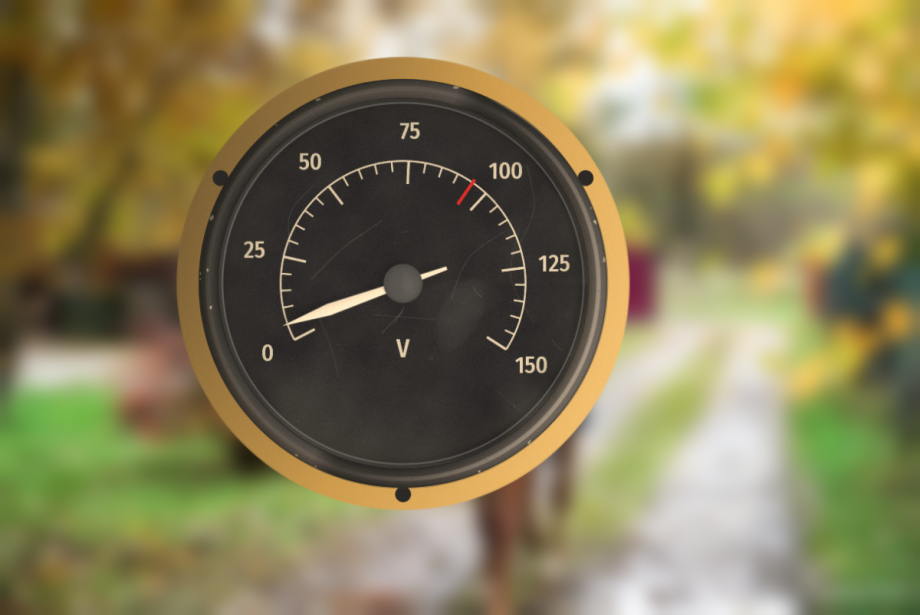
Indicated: 5V
